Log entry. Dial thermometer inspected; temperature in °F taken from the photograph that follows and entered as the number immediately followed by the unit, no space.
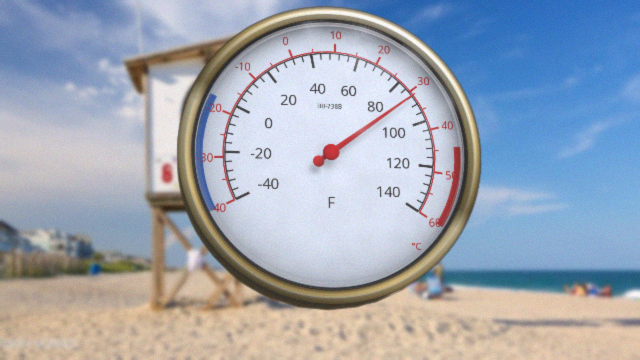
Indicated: 88°F
